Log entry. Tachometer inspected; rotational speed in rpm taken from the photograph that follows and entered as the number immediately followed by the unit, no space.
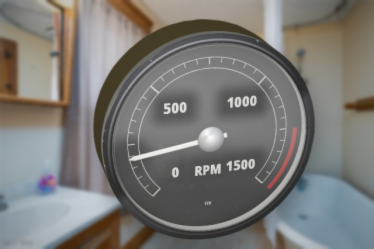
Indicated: 200rpm
